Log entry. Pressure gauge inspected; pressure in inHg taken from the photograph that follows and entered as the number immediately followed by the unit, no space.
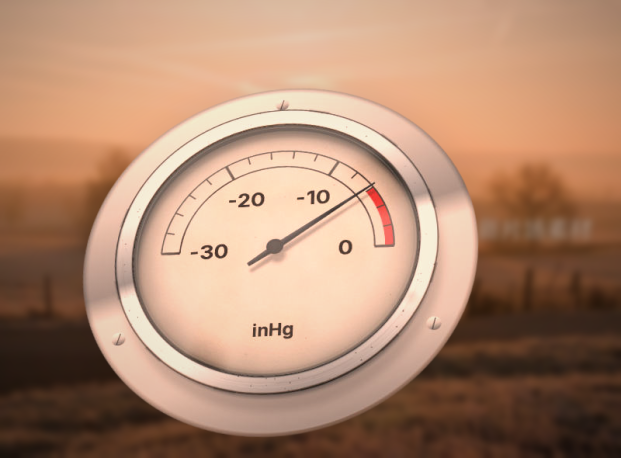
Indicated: -6inHg
